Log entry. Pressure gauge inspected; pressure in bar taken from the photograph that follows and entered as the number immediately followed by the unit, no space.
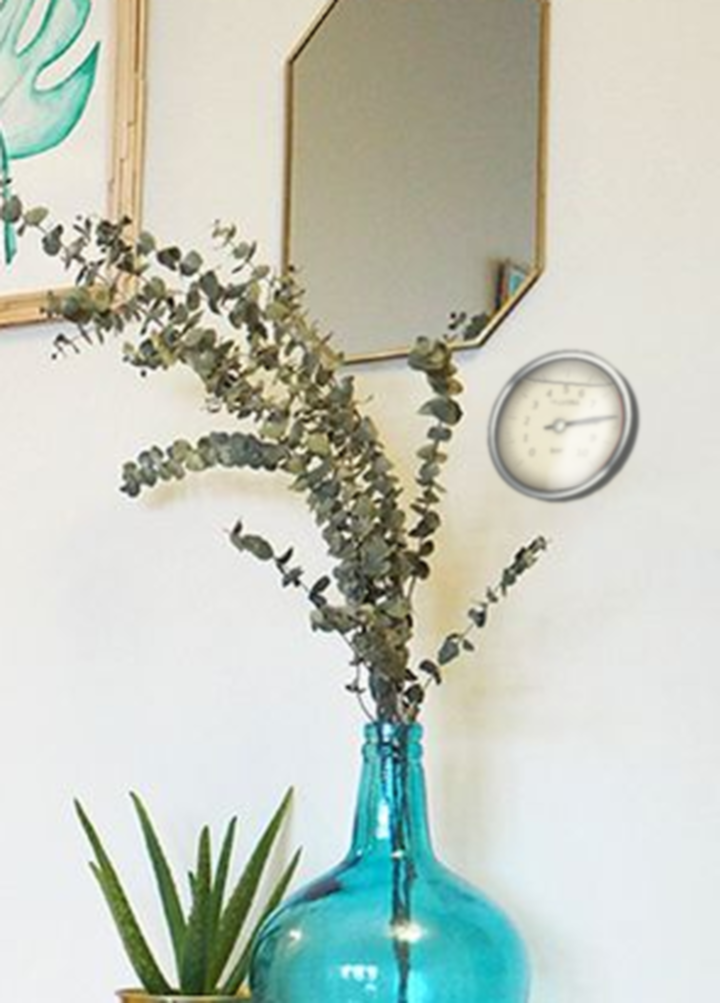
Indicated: 8bar
